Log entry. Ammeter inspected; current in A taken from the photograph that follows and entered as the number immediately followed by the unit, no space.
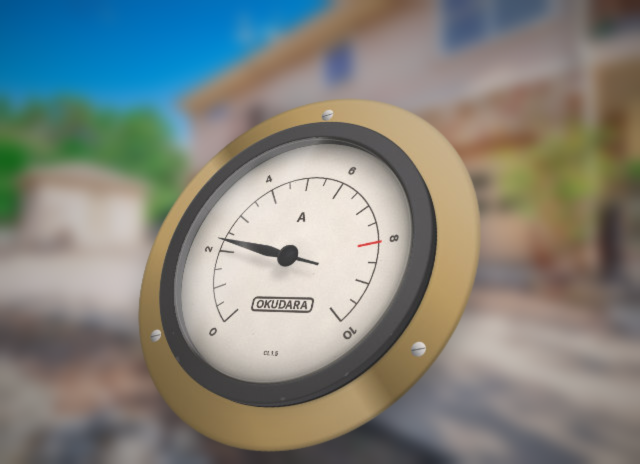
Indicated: 2.25A
